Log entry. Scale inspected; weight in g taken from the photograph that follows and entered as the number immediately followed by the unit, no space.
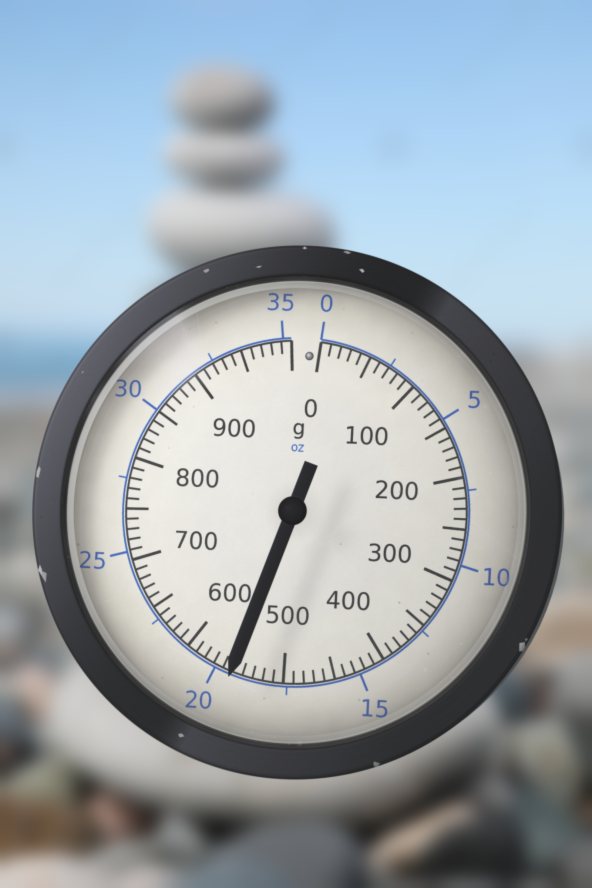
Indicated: 550g
